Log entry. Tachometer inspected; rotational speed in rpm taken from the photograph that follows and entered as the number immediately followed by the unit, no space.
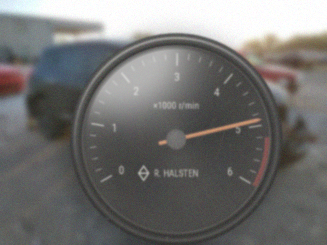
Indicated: 4900rpm
